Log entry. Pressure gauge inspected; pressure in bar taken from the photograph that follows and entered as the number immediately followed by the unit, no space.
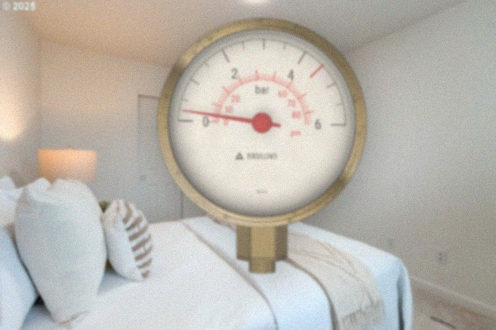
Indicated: 0.25bar
